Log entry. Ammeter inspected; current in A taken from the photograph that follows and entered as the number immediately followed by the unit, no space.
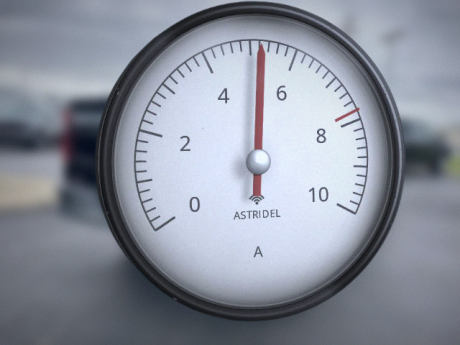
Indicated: 5.2A
